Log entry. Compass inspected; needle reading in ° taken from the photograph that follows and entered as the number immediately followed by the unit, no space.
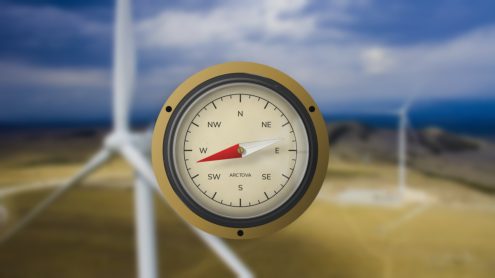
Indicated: 255°
